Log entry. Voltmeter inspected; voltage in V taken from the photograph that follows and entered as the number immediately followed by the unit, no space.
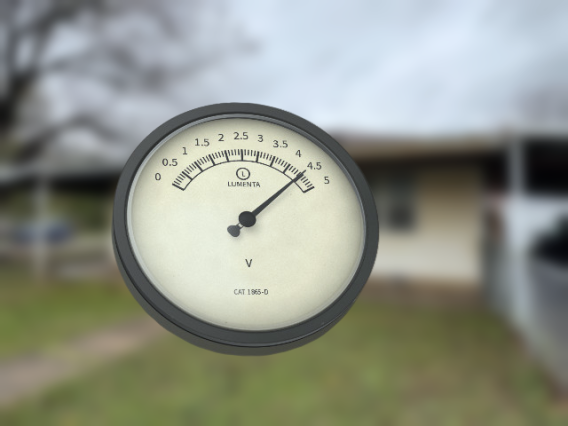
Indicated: 4.5V
